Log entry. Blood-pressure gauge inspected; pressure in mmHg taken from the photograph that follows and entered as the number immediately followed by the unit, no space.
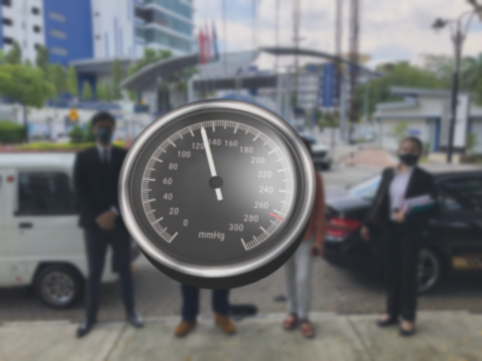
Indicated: 130mmHg
